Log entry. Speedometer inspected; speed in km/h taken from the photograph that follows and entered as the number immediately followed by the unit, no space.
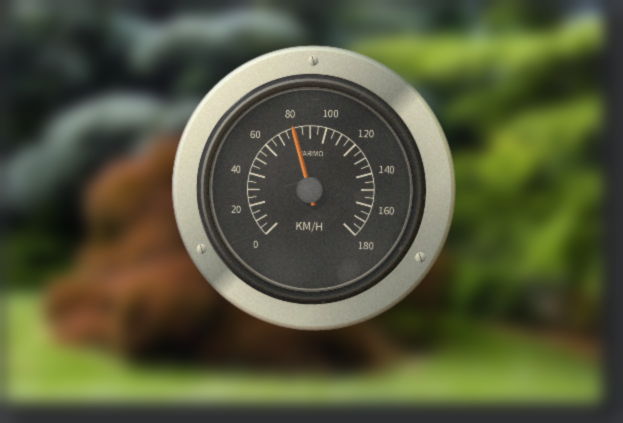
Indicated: 80km/h
